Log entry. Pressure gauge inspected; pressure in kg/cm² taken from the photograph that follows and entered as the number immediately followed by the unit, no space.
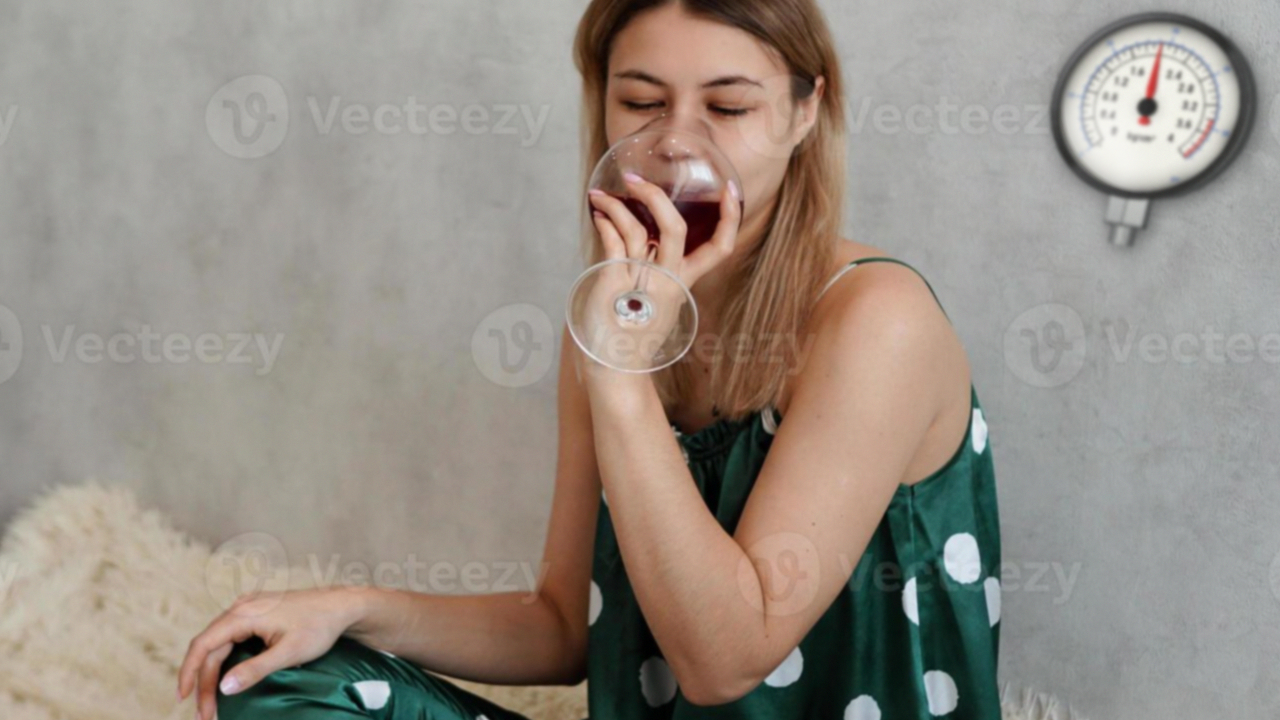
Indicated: 2kg/cm²
